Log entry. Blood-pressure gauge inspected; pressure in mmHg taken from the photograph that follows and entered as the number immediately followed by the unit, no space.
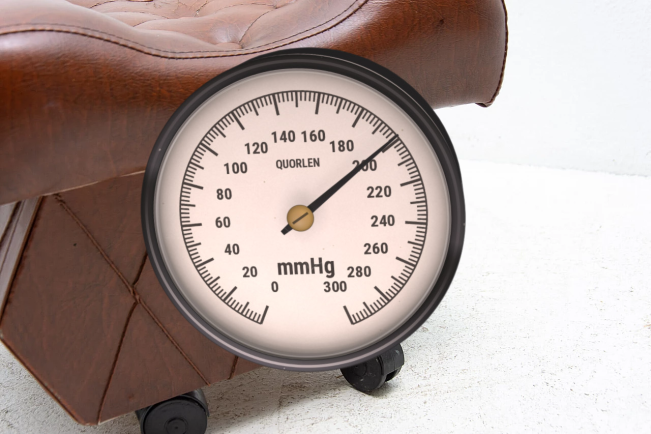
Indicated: 198mmHg
